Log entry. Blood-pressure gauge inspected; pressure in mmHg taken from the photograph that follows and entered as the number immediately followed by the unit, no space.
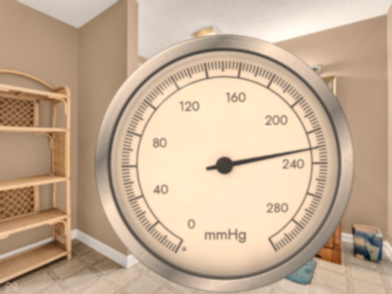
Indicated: 230mmHg
